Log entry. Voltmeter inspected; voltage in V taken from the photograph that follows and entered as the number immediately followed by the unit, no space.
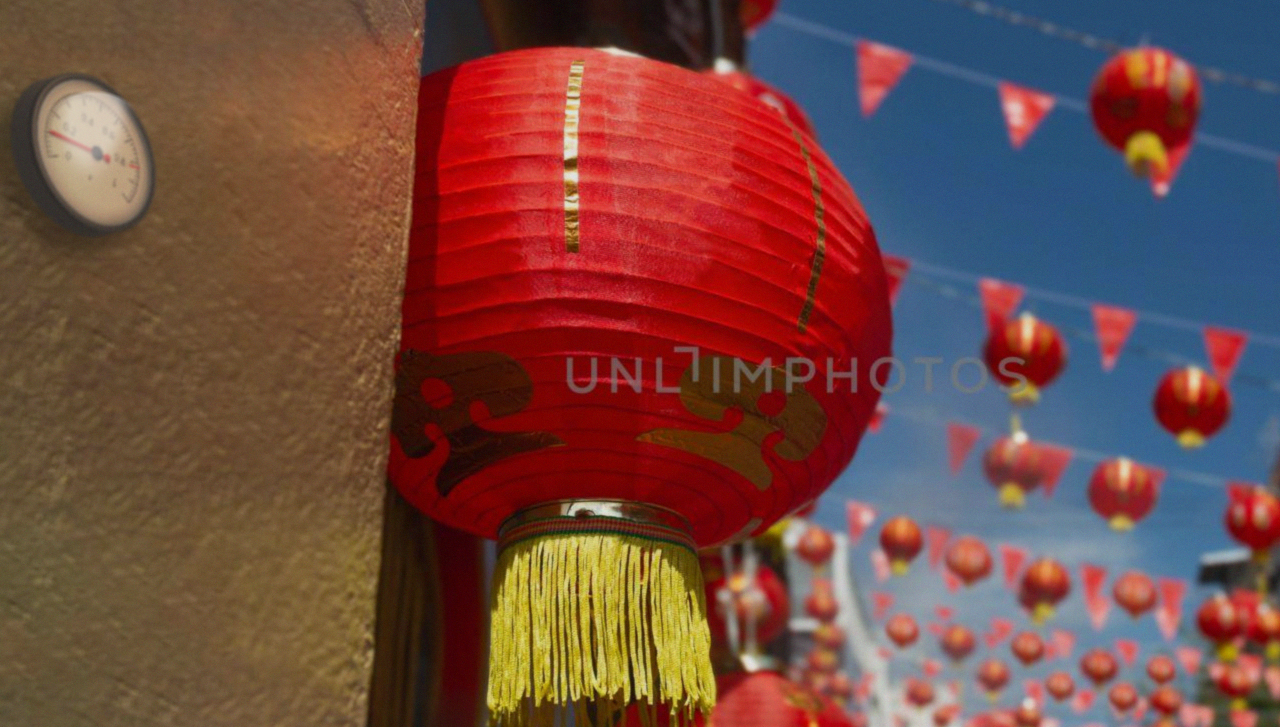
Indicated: 0.1V
